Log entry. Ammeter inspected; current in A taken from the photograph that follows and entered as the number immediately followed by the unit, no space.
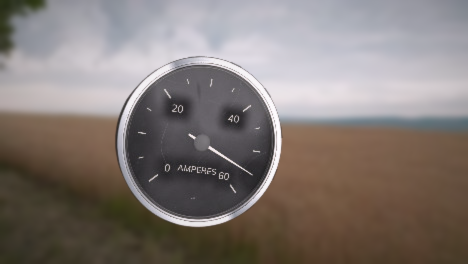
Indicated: 55A
